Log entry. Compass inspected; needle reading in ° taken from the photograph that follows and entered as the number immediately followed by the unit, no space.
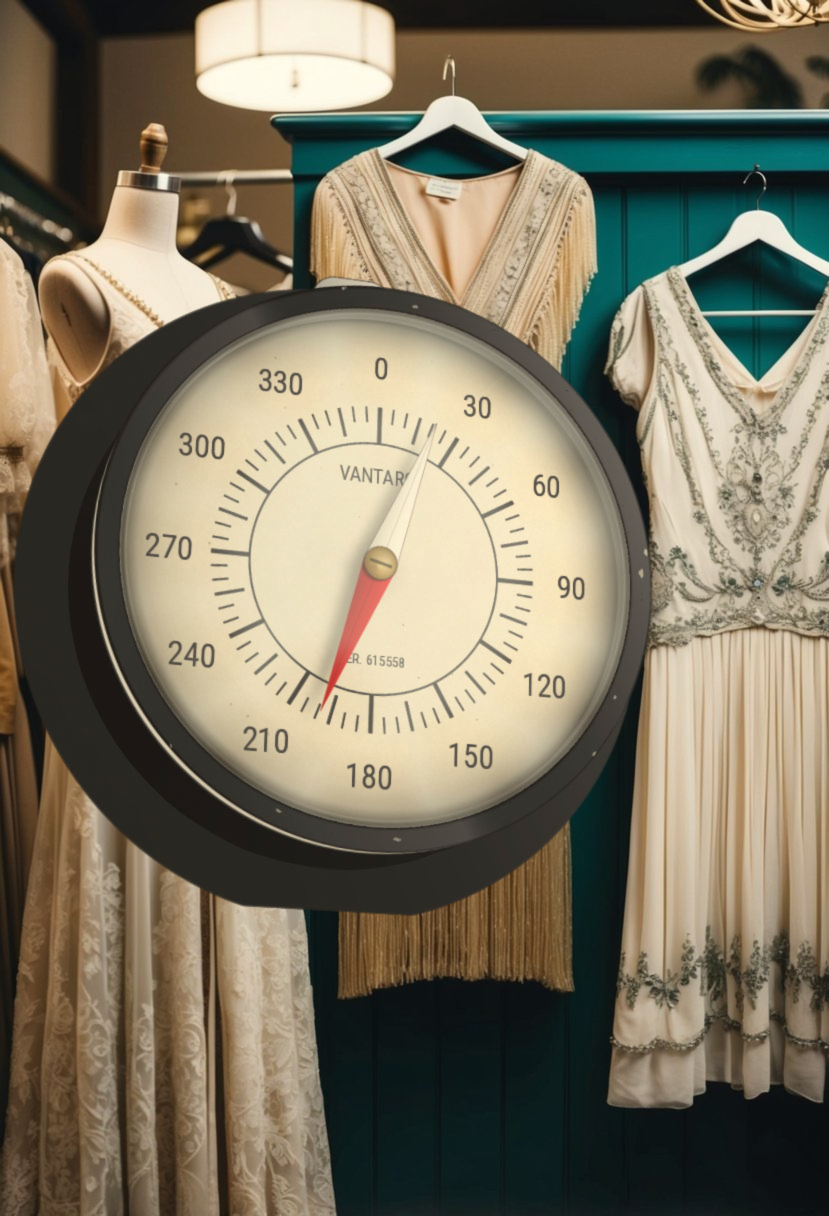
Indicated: 200°
